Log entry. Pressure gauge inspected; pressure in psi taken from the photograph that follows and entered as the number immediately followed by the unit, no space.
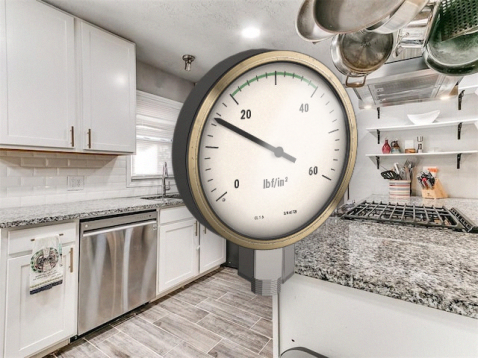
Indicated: 15psi
